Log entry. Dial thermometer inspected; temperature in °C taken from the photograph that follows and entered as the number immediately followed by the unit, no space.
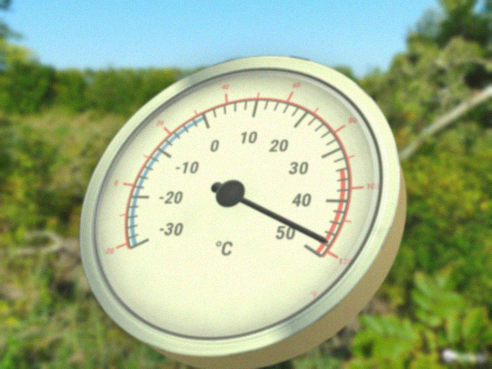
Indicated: 48°C
